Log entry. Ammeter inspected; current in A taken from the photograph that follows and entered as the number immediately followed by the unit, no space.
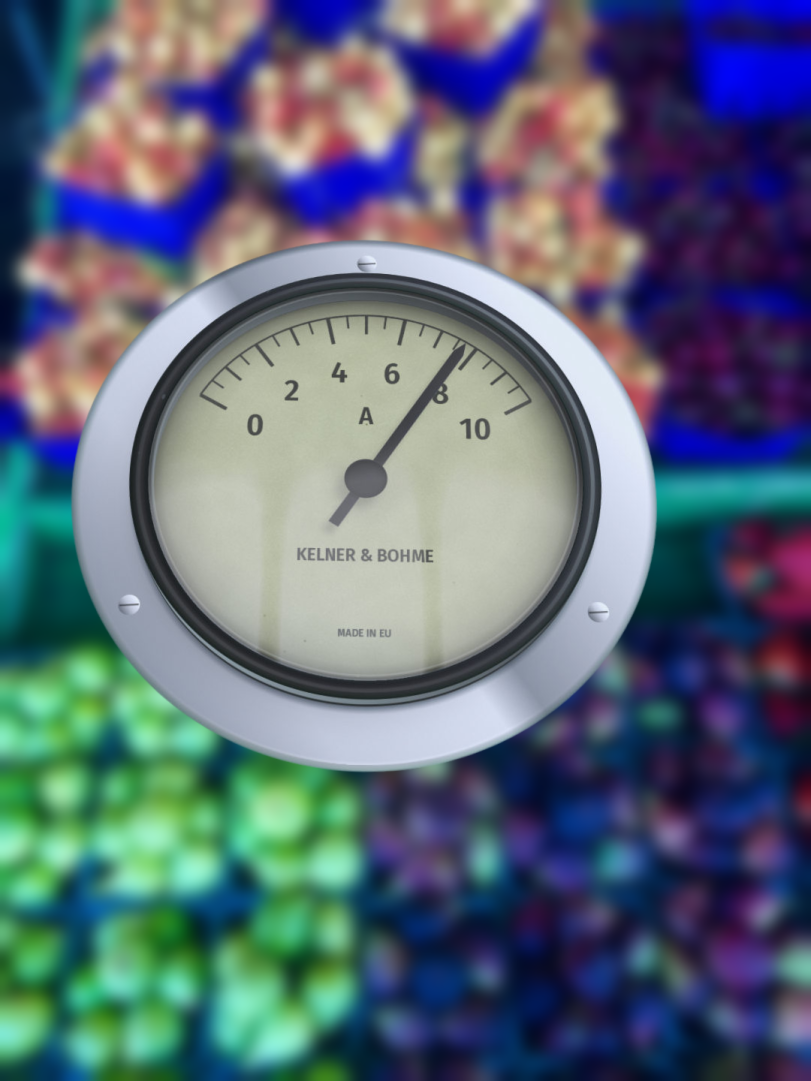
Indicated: 7.75A
